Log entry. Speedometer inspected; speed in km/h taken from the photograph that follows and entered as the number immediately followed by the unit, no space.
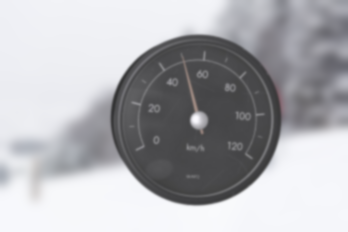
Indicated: 50km/h
